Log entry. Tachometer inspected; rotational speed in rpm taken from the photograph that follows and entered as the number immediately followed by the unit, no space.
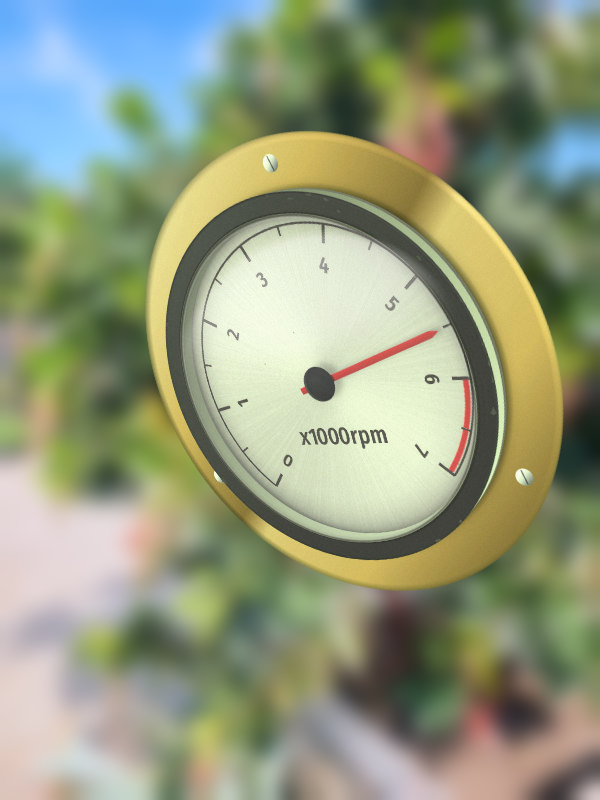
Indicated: 5500rpm
